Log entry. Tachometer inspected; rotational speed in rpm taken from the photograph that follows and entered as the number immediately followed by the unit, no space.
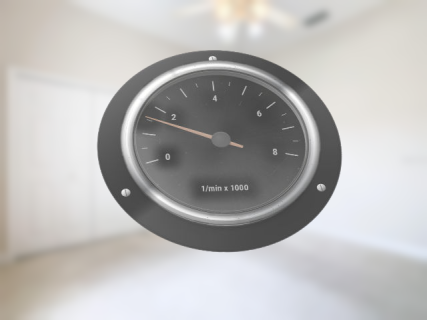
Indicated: 1500rpm
